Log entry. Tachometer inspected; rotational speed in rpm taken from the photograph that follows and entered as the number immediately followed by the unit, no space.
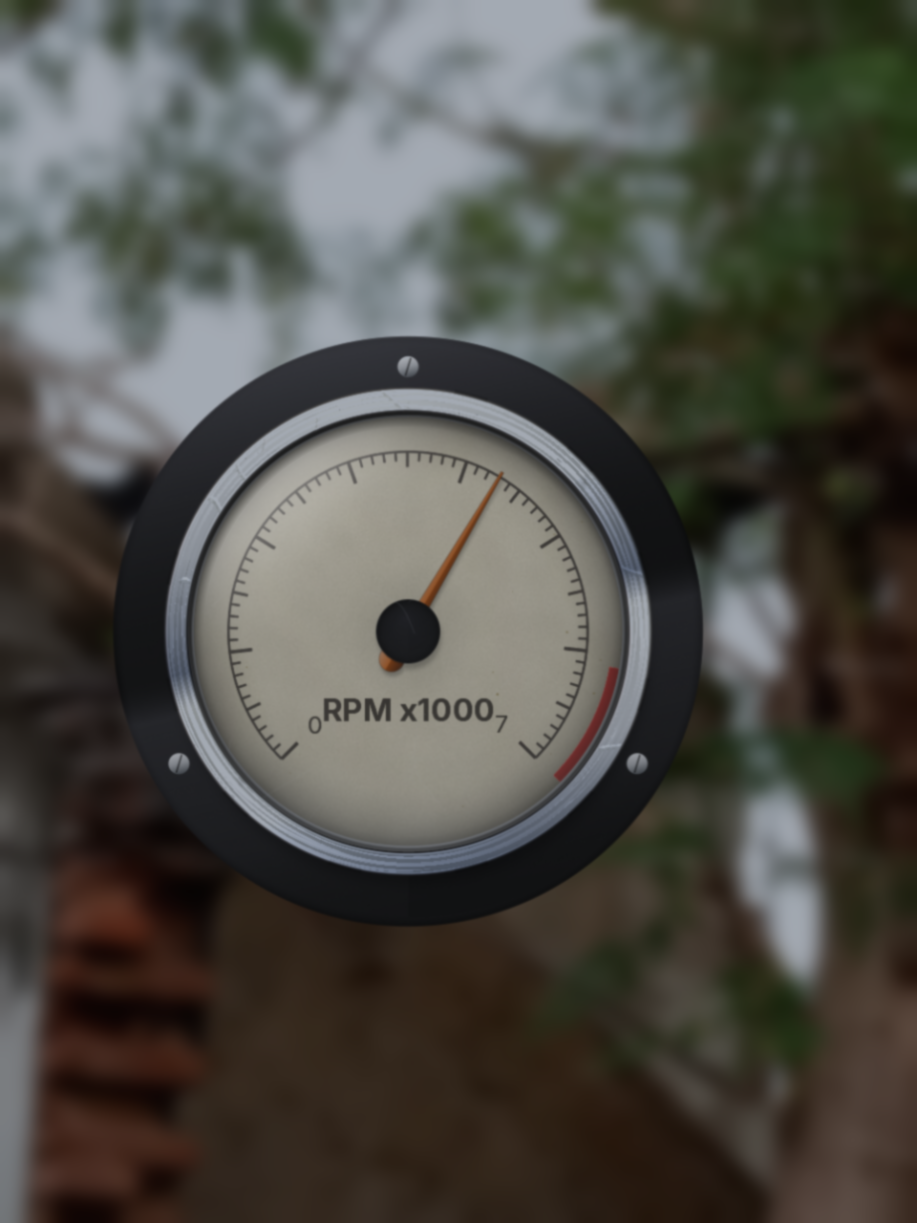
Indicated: 4300rpm
